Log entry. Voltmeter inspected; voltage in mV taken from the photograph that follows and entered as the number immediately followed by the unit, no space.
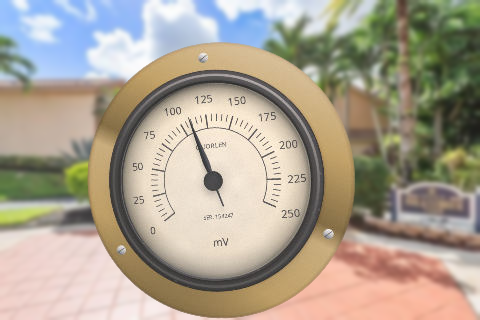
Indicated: 110mV
